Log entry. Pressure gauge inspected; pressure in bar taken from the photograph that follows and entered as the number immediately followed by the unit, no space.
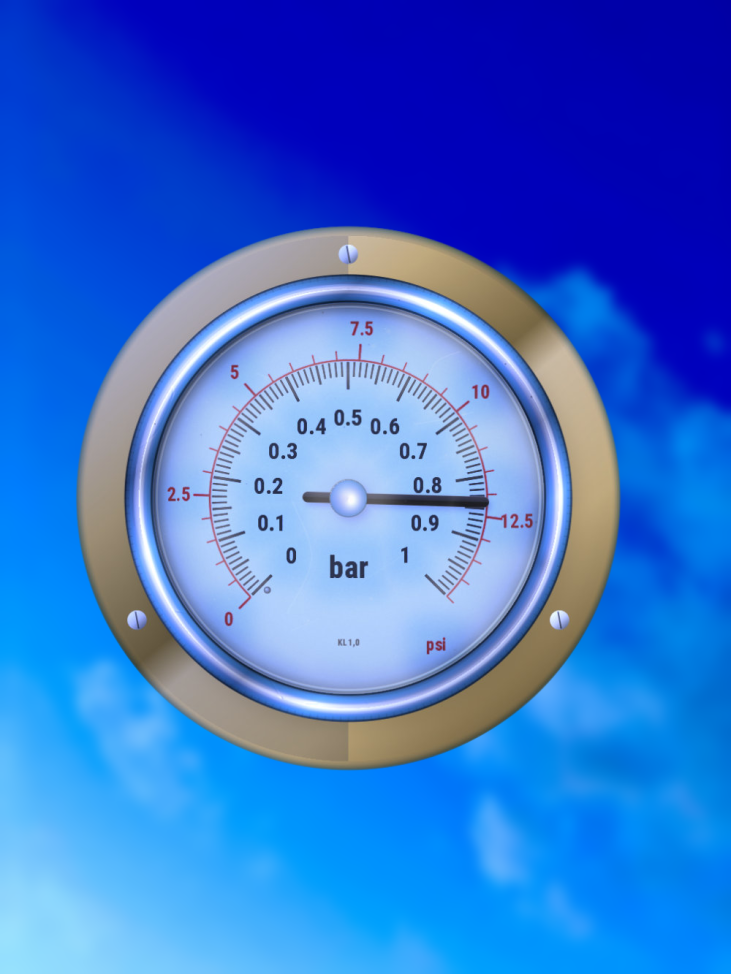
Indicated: 0.84bar
